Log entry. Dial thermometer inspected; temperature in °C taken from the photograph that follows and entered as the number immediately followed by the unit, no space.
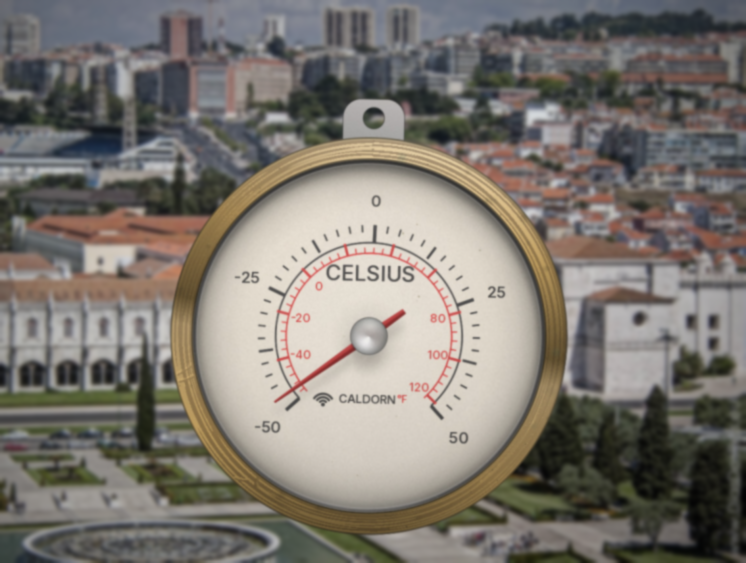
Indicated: -47.5°C
